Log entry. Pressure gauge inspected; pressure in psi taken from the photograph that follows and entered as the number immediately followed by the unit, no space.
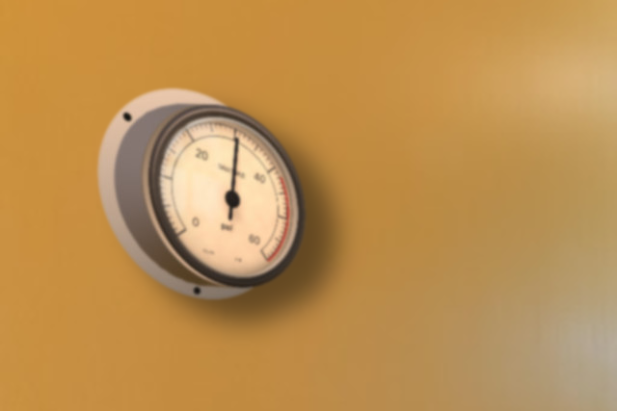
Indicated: 30psi
